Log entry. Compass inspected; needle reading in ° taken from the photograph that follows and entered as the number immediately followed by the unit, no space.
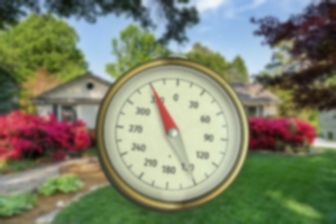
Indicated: 330°
